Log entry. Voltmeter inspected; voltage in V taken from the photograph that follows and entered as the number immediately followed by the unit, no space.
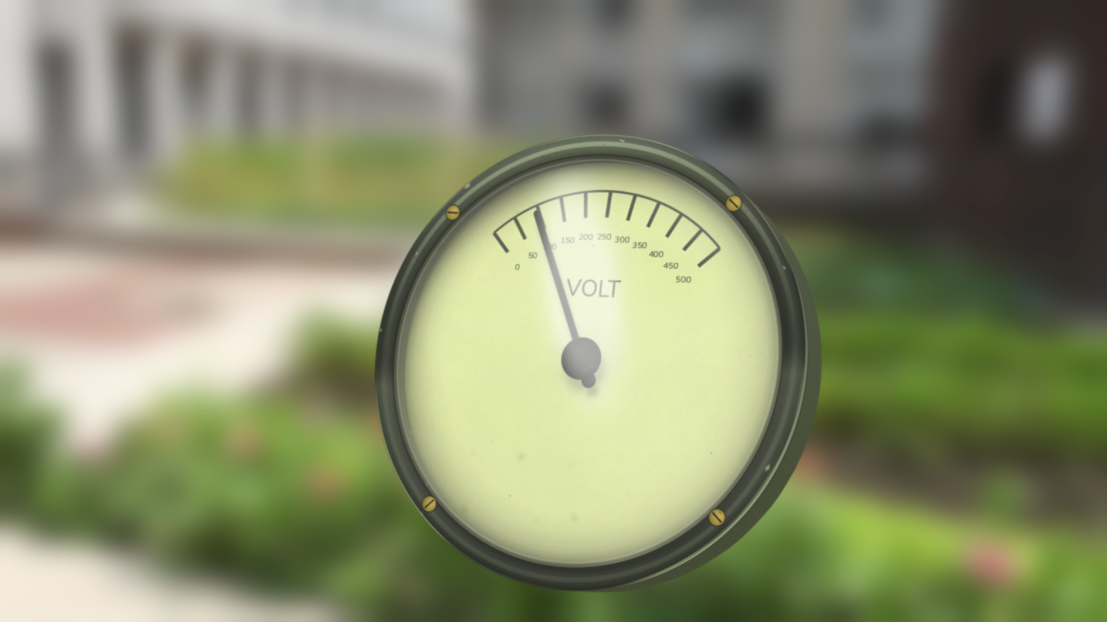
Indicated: 100V
